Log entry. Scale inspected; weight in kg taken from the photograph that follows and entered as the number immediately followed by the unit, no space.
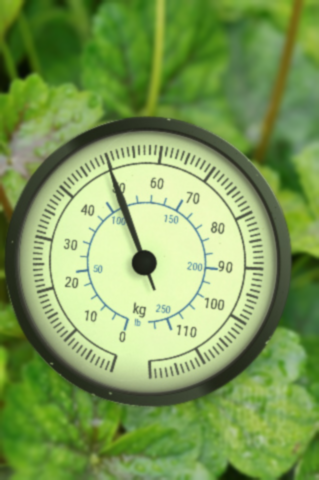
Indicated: 50kg
